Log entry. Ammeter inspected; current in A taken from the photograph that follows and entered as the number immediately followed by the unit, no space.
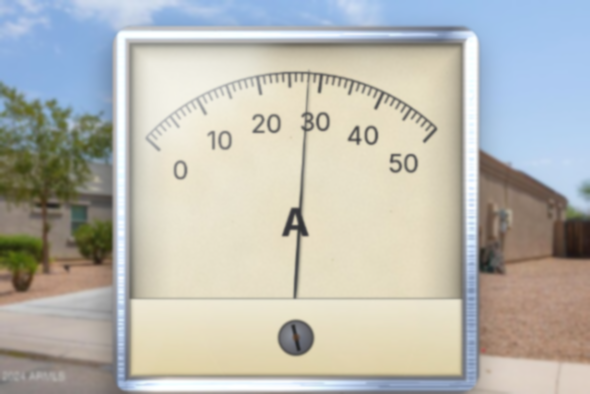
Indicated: 28A
